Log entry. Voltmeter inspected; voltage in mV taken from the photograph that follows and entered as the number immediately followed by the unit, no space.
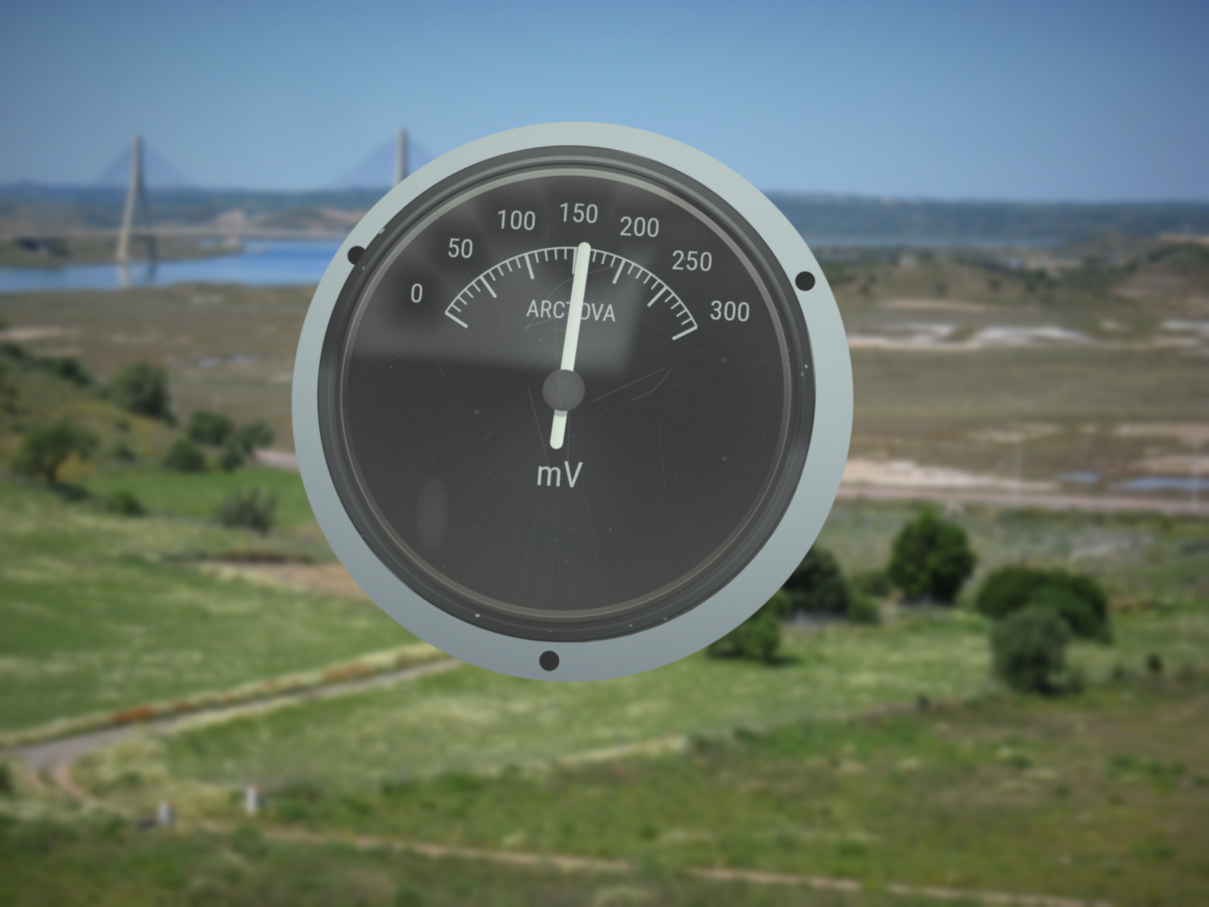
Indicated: 160mV
